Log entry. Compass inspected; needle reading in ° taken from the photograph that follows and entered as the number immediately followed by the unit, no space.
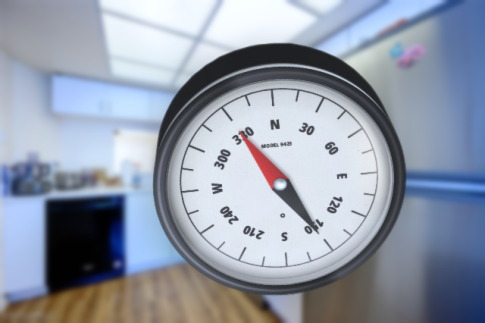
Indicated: 330°
